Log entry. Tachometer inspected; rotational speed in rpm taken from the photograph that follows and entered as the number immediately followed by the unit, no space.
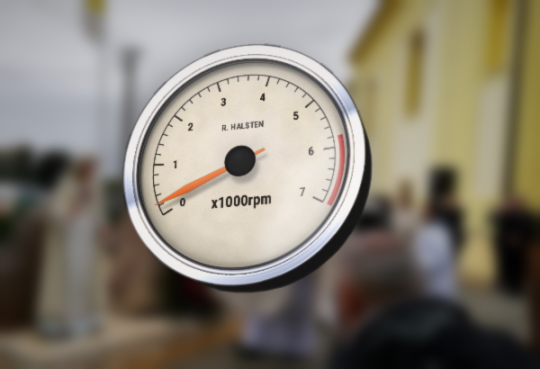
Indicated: 200rpm
